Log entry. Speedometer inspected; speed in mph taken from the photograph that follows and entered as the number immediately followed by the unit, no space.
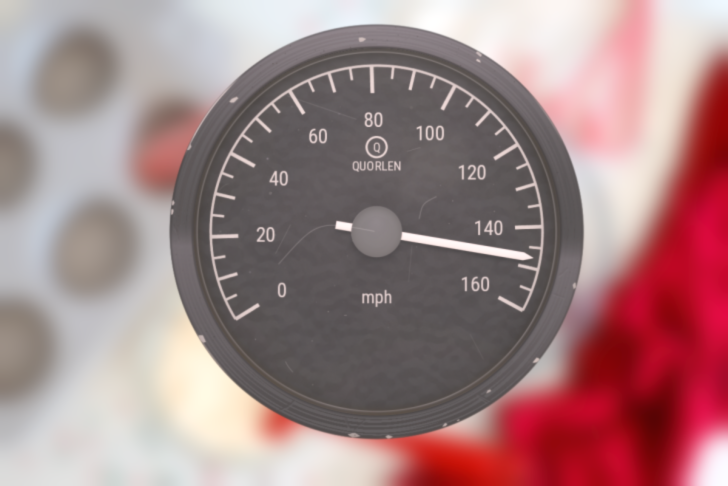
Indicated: 147.5mph
